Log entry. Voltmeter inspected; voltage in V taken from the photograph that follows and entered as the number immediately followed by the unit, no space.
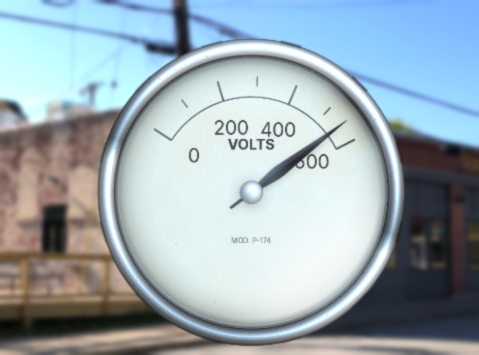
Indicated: 550V
